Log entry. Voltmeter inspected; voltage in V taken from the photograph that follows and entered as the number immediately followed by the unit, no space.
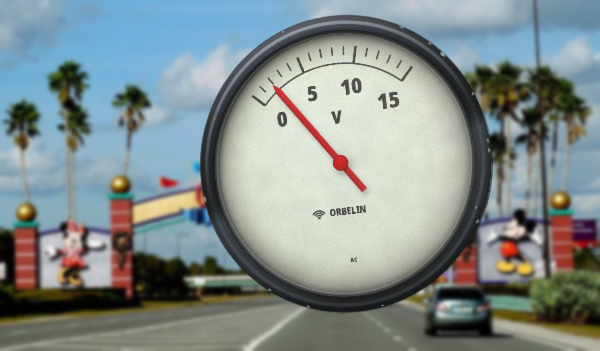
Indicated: 2V
